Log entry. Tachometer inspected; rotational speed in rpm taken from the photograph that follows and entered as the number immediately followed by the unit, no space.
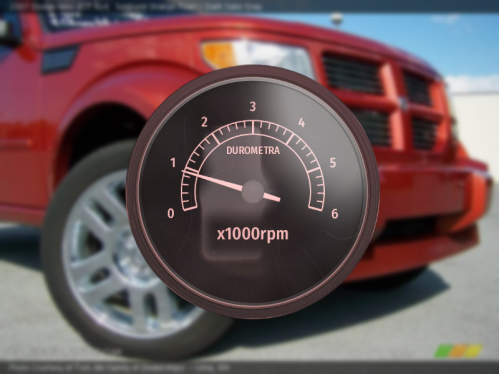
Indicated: 900rpm
